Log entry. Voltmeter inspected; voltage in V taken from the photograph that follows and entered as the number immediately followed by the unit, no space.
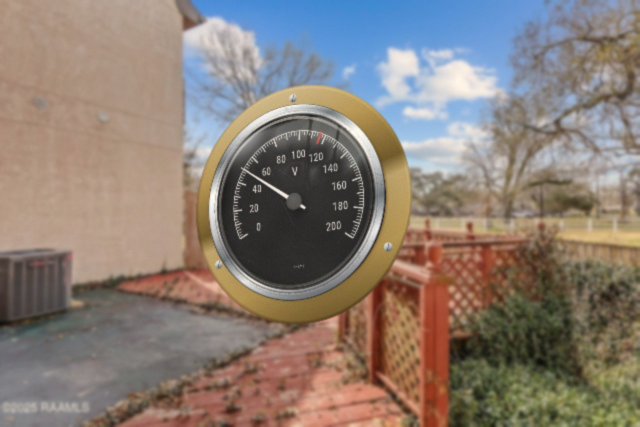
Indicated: 50V
